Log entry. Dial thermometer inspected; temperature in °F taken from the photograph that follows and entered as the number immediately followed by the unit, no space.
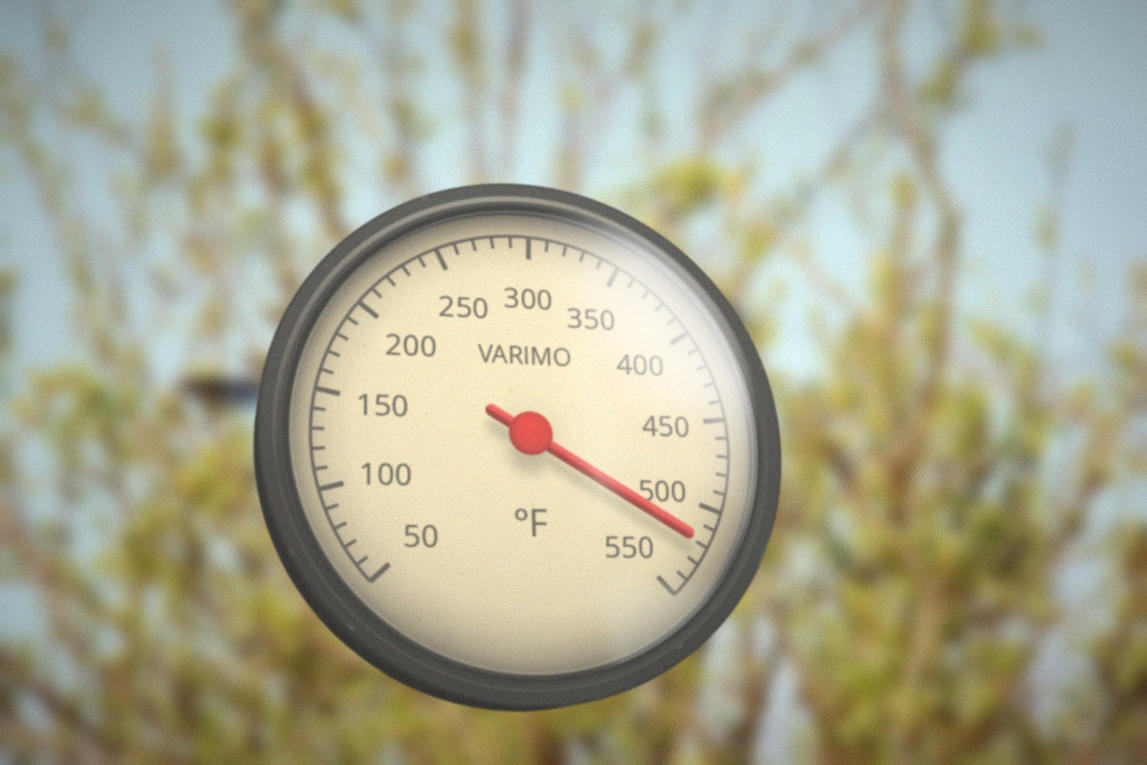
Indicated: 520°F
